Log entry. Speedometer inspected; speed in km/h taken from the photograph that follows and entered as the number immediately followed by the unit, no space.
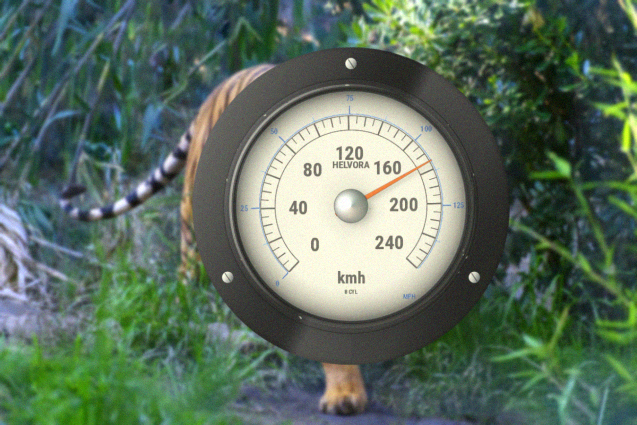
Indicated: 175km/h
